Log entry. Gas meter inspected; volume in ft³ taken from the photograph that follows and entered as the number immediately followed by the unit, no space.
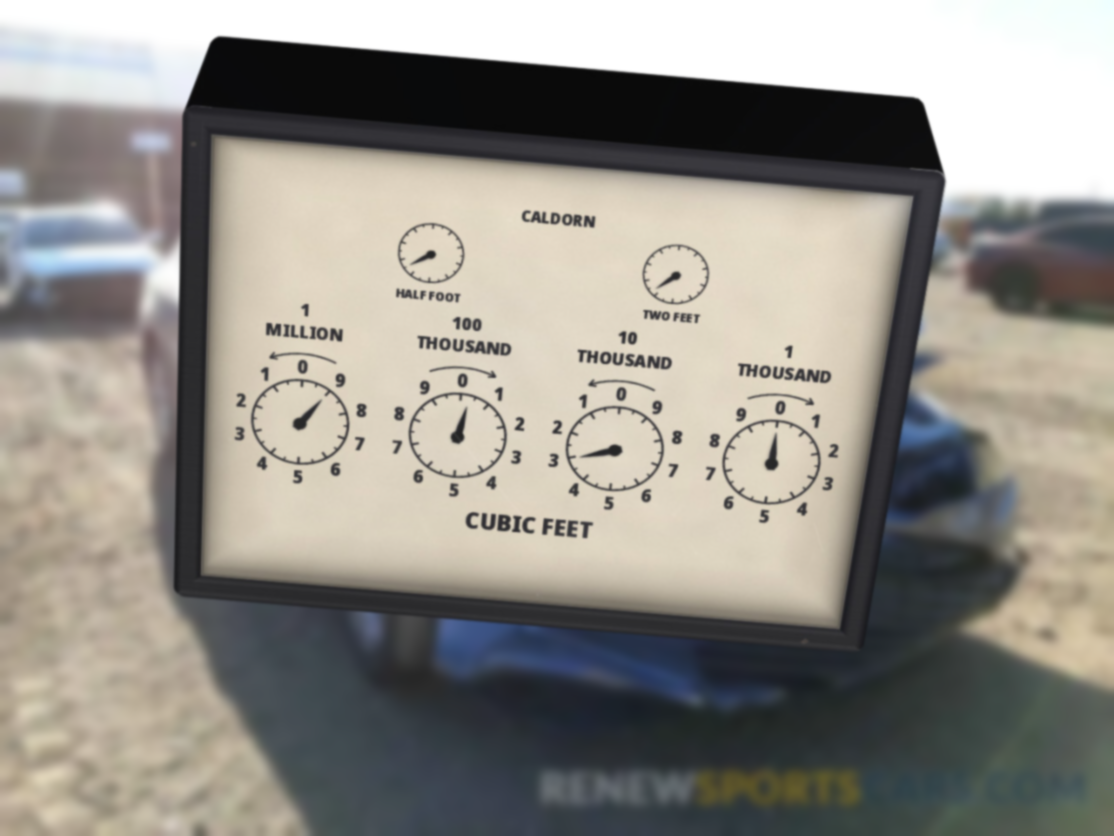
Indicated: 903000ft³
